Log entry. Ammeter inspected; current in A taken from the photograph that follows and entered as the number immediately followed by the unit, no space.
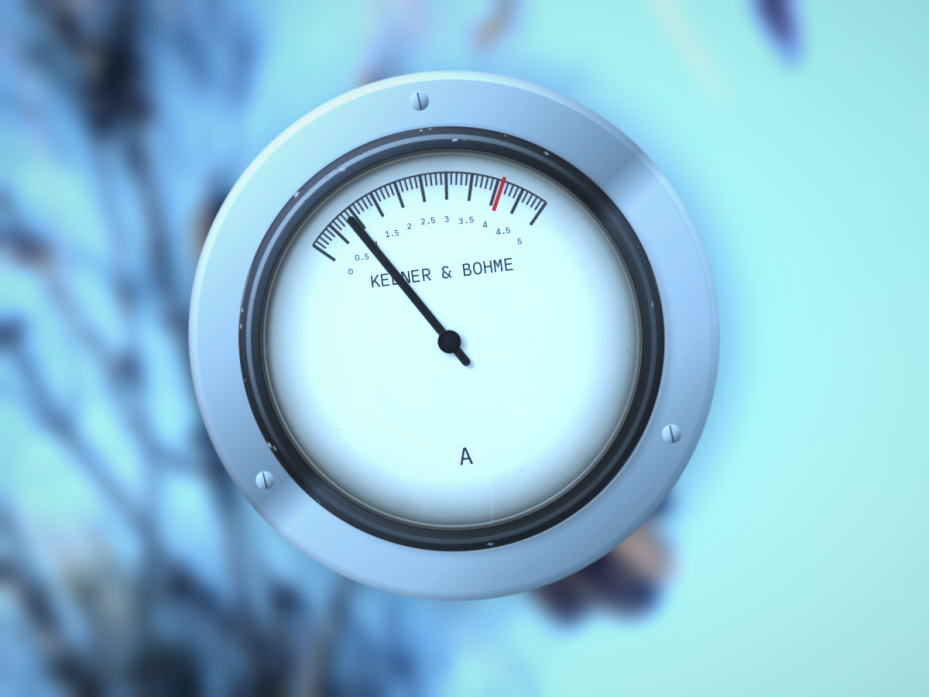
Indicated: 0.9A
